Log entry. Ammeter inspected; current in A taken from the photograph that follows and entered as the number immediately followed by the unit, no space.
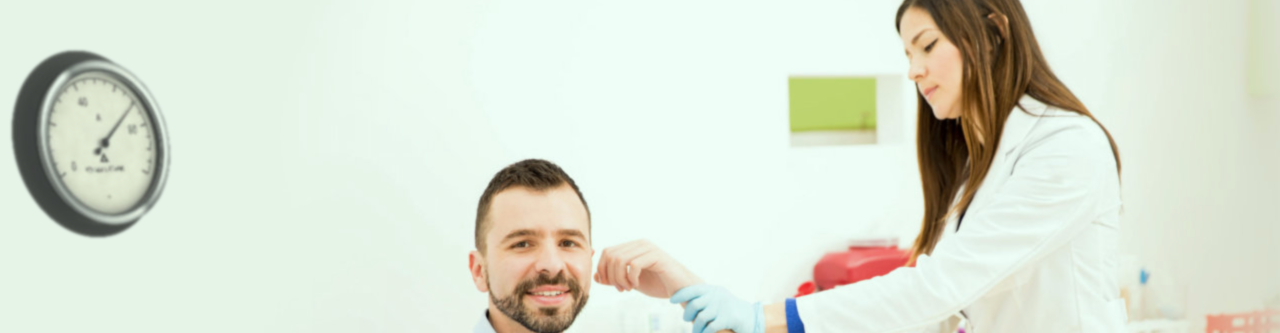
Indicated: 70A
